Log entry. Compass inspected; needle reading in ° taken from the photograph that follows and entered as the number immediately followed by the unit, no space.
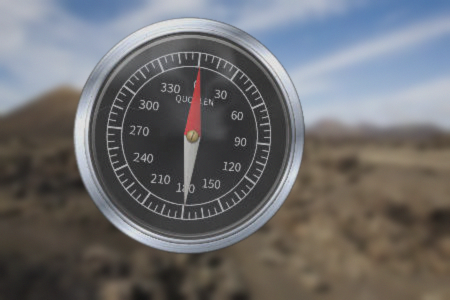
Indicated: 0°
